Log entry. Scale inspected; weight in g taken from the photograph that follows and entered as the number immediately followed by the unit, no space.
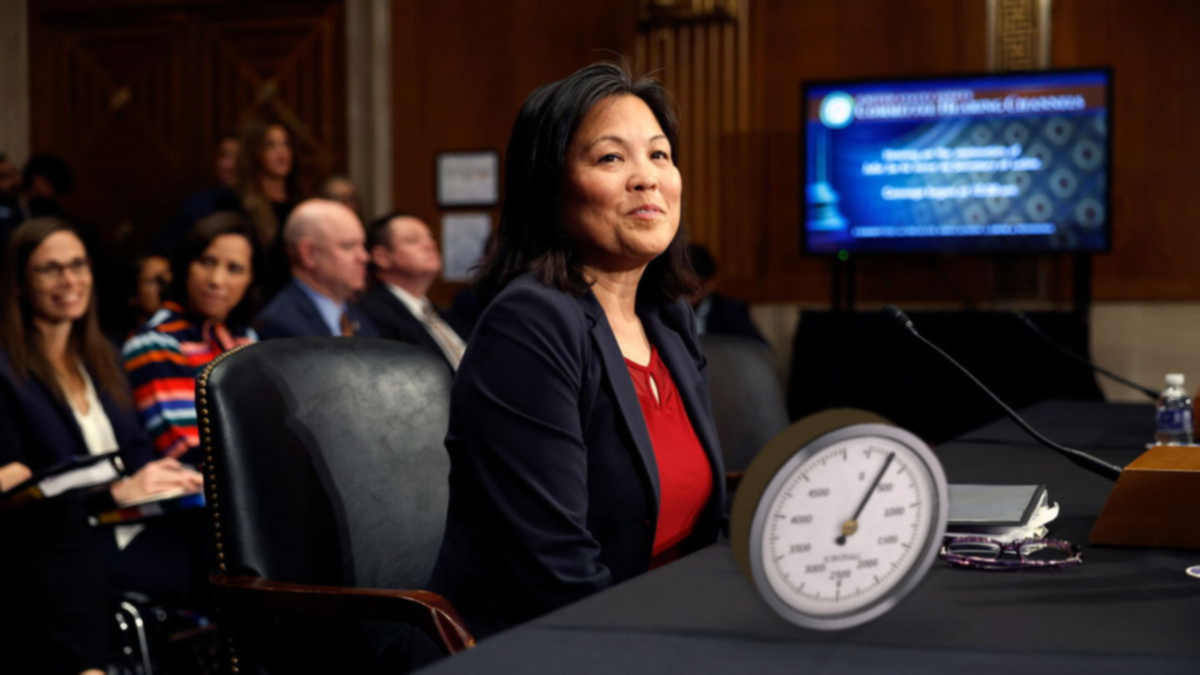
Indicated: 250g
